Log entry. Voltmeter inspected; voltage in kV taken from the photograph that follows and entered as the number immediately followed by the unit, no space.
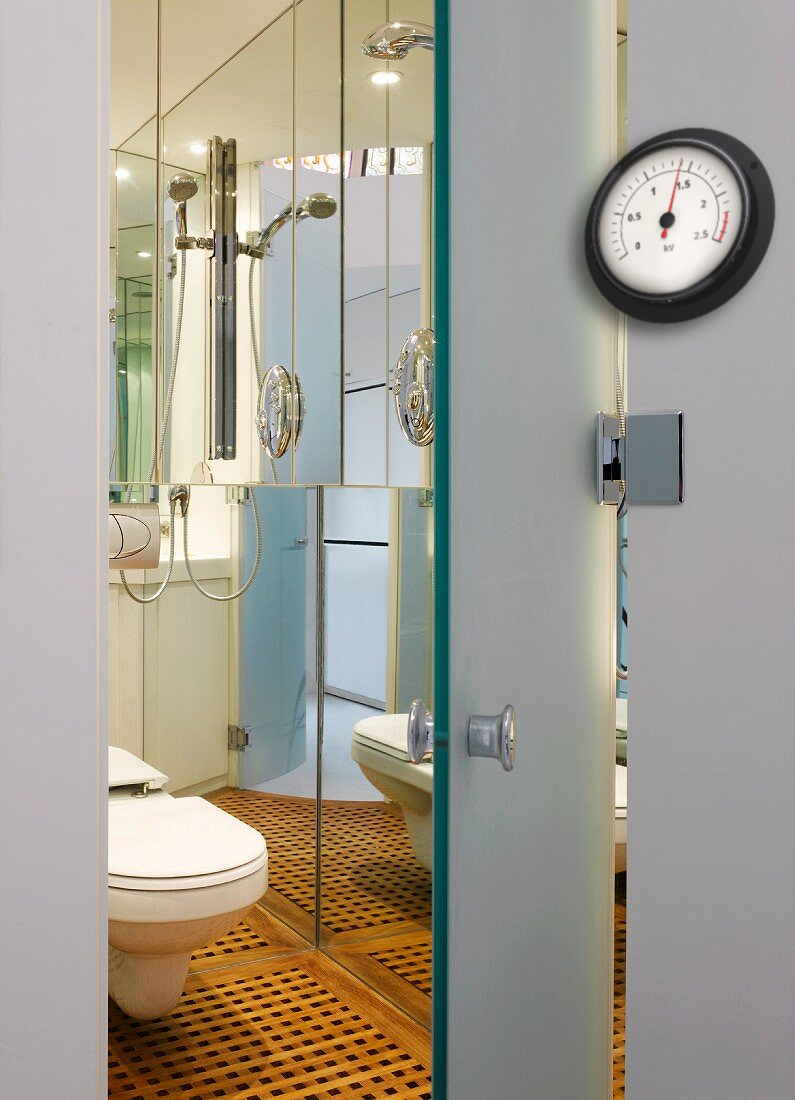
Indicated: 1.4kV
